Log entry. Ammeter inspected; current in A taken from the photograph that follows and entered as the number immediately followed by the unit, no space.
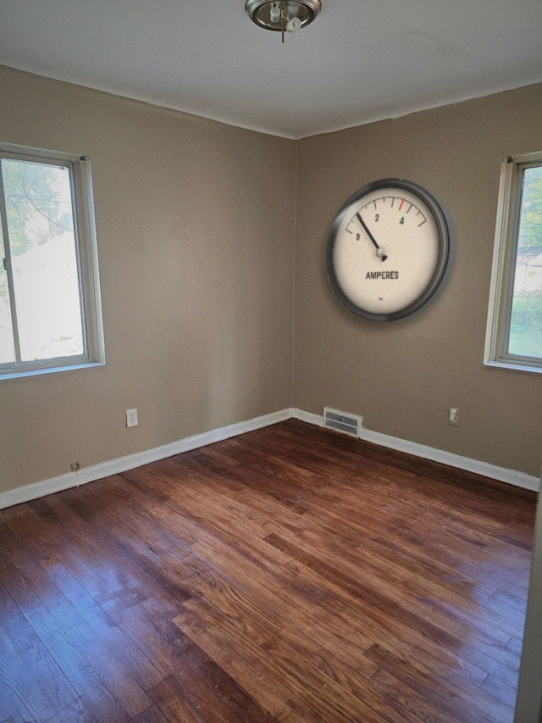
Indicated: 1A
